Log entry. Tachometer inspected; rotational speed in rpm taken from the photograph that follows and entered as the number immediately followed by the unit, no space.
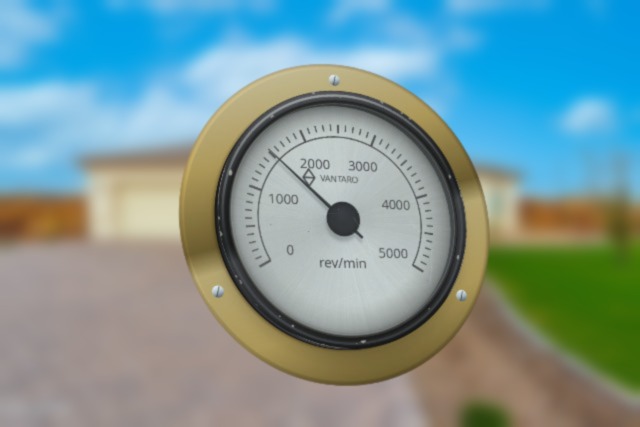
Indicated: 1500rpm
